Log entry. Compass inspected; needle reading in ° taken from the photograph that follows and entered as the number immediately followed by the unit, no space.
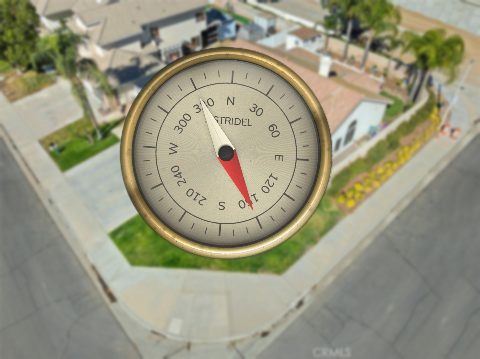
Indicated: 150°
